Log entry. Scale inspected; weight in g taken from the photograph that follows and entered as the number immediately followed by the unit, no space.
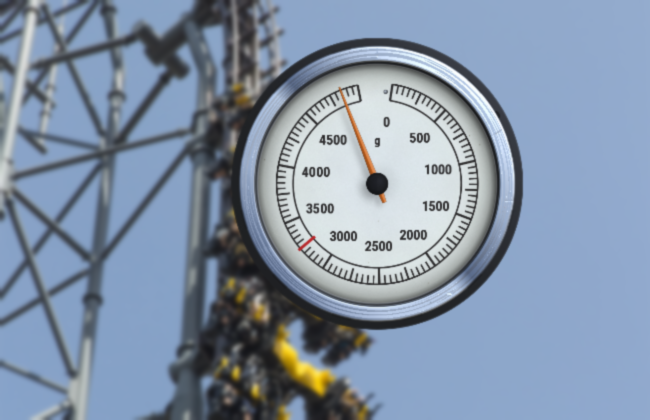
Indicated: 4850g
